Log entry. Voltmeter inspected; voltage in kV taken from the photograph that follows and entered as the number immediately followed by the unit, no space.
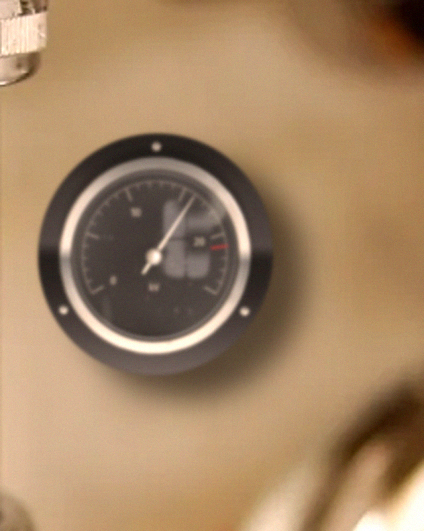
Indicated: 16kV
